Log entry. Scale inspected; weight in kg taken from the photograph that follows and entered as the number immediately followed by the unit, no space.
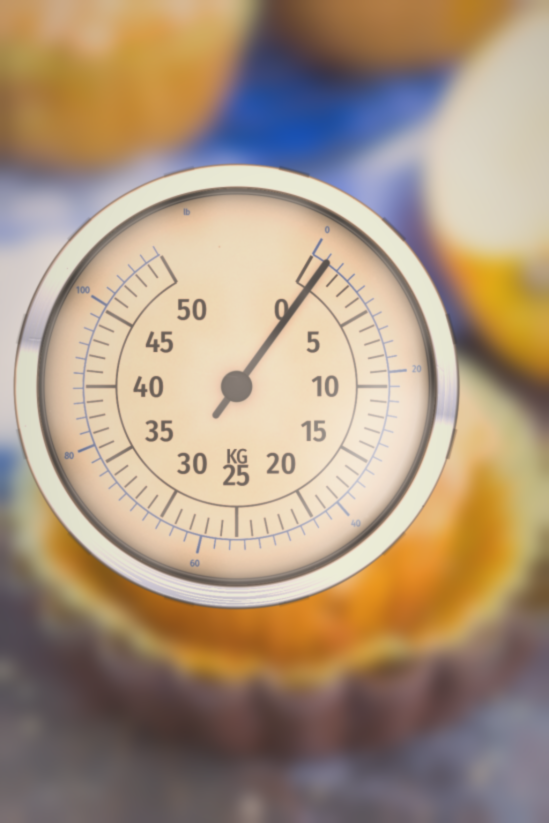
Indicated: 1kg
